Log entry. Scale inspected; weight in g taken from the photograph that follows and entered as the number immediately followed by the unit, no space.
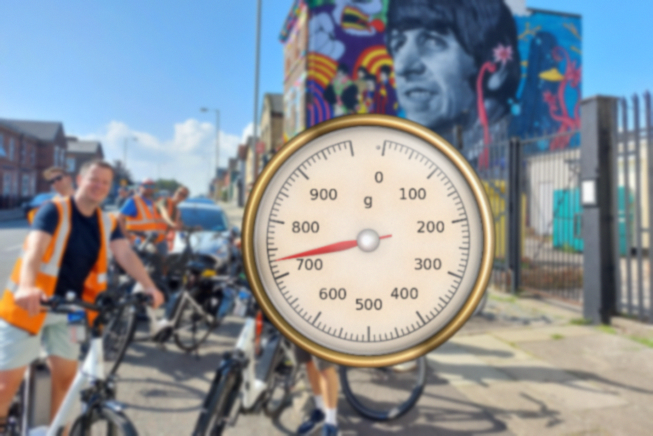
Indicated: 730g
